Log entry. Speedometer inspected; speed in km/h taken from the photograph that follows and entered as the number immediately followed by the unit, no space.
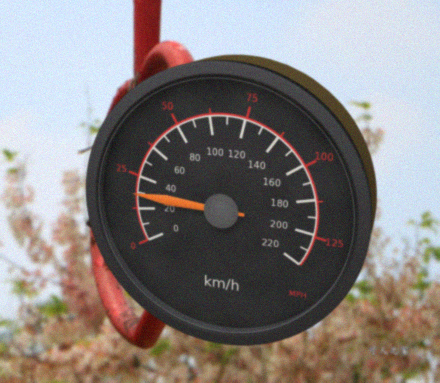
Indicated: 30km/h
